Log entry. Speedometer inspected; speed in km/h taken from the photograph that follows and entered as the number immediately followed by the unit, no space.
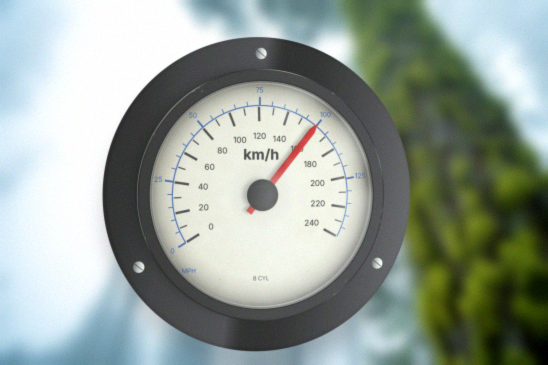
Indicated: 160km/h
